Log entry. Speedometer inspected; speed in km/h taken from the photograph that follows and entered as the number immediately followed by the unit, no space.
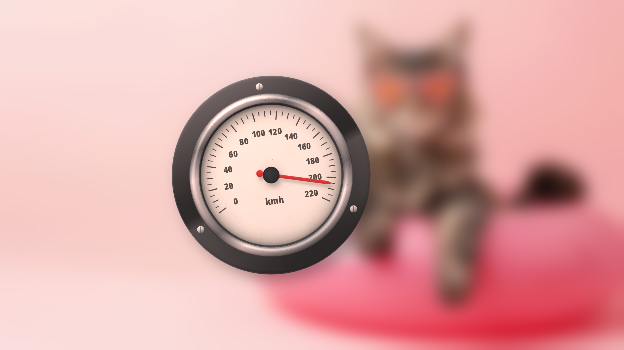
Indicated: 205km/h
